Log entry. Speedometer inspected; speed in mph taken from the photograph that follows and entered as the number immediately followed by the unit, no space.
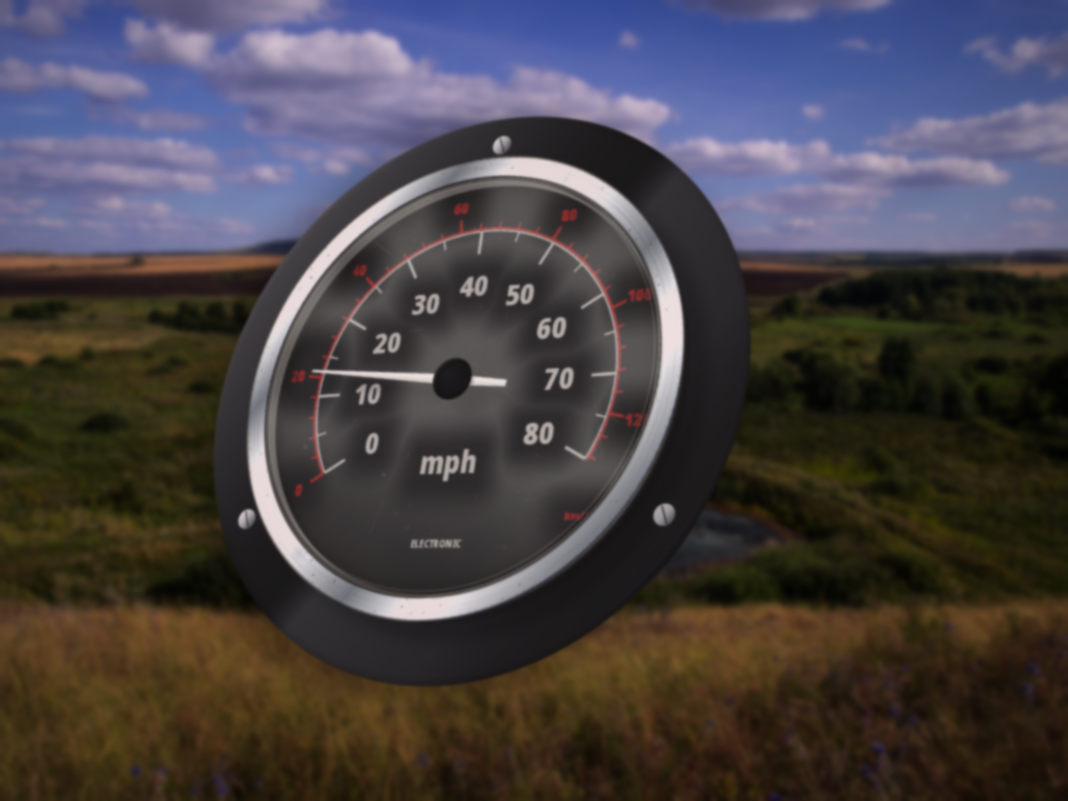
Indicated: 12.5mph
